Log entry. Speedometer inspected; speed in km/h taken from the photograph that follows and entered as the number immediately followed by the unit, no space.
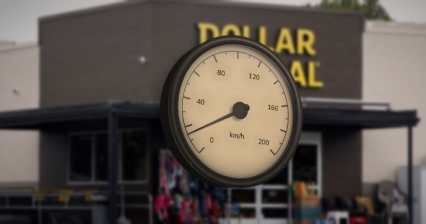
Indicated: 15km/h
